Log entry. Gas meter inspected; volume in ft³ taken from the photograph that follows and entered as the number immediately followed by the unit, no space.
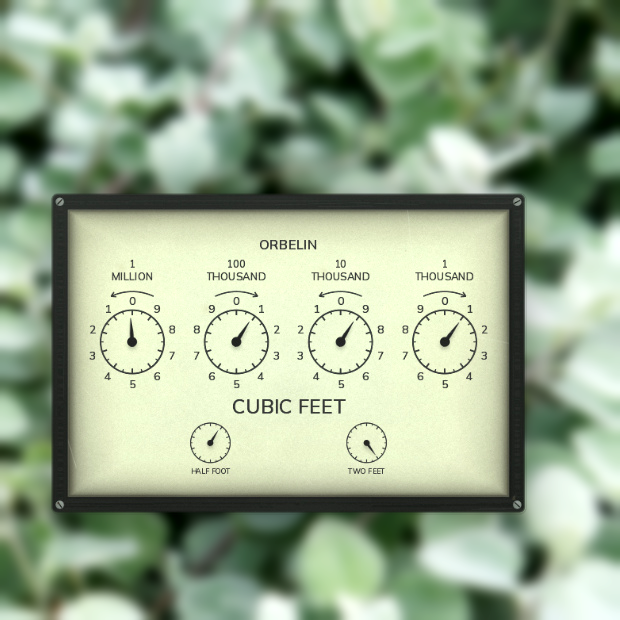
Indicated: 9100ft³
